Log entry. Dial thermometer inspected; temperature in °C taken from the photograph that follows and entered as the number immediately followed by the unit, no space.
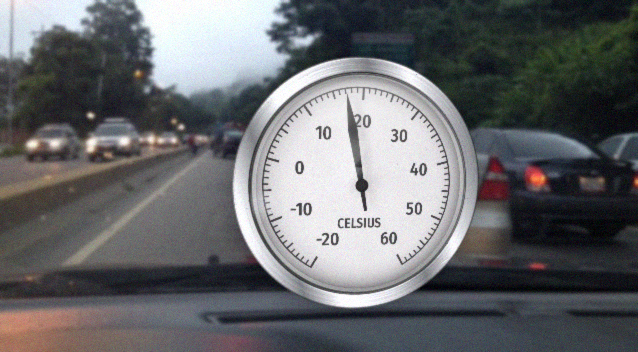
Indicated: 17°C
